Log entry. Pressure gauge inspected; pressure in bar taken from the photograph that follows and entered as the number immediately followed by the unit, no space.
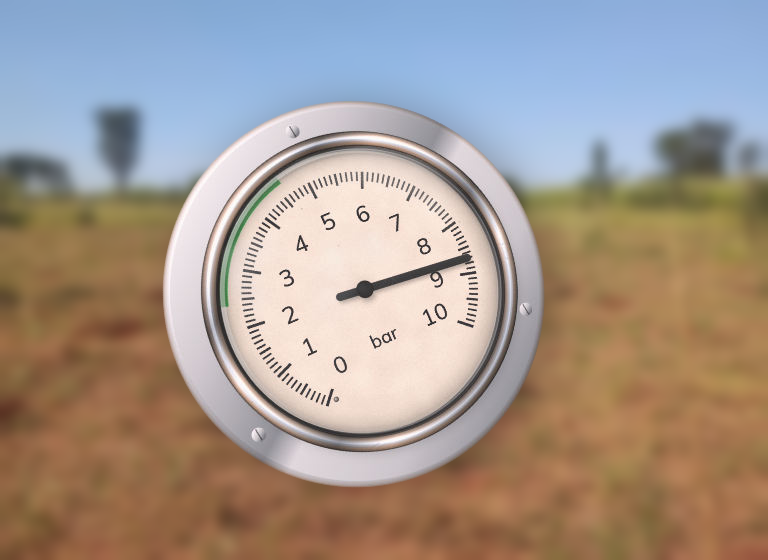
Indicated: 8.7bar
